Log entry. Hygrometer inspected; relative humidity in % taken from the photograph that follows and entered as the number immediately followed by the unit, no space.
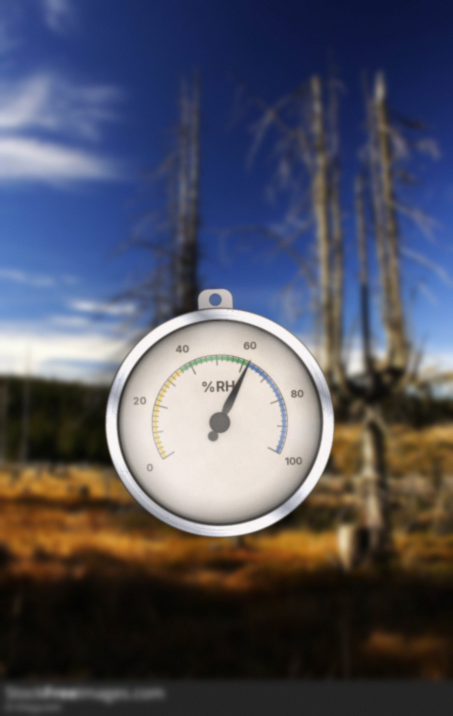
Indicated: 62%
